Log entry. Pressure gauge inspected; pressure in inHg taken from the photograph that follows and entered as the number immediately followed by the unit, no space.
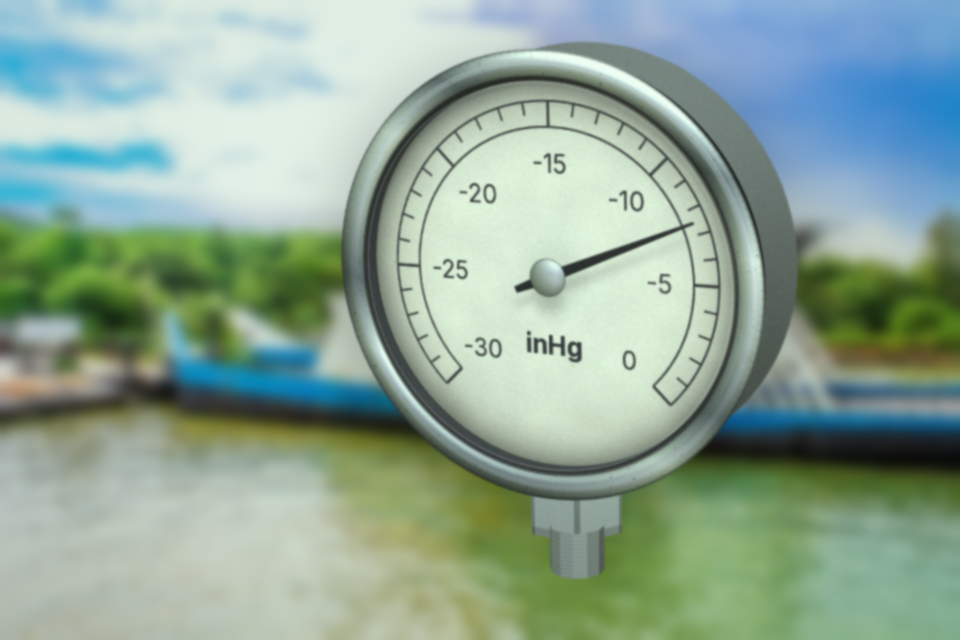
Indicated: -7.5inHg
